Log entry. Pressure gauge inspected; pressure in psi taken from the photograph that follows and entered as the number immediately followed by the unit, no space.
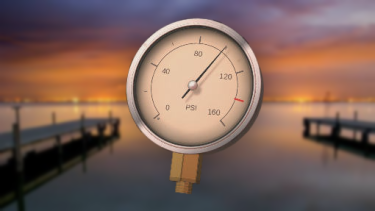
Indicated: 100psi
